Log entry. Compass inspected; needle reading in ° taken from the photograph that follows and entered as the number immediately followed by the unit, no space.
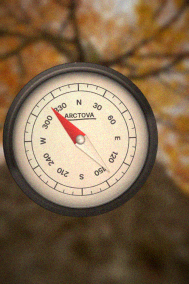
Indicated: 320°
